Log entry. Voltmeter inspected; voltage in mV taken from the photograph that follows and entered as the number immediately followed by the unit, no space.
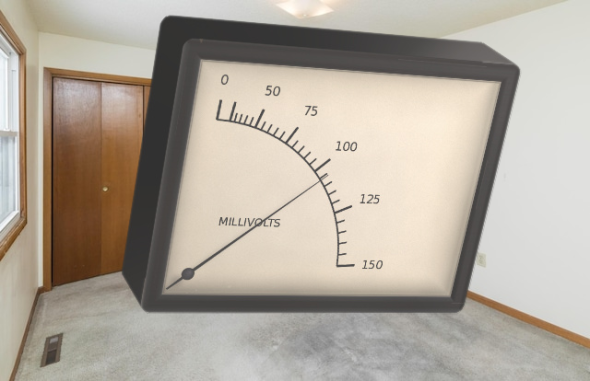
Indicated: 105mV
